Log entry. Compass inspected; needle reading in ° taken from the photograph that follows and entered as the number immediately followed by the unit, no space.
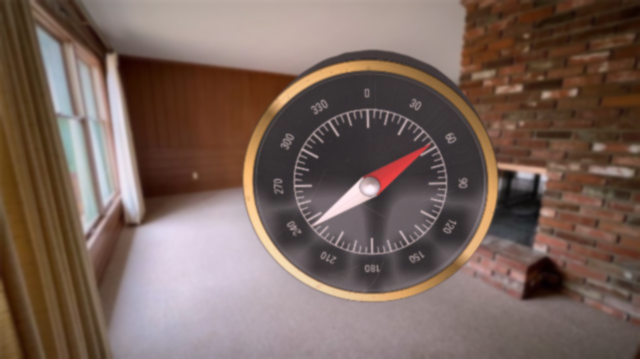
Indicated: 55°
